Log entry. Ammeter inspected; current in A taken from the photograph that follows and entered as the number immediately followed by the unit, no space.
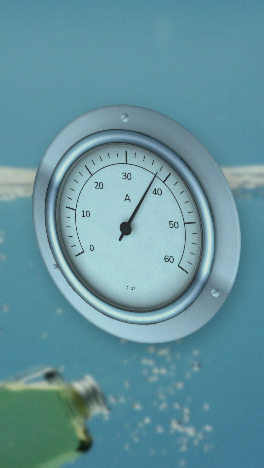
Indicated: 38A
